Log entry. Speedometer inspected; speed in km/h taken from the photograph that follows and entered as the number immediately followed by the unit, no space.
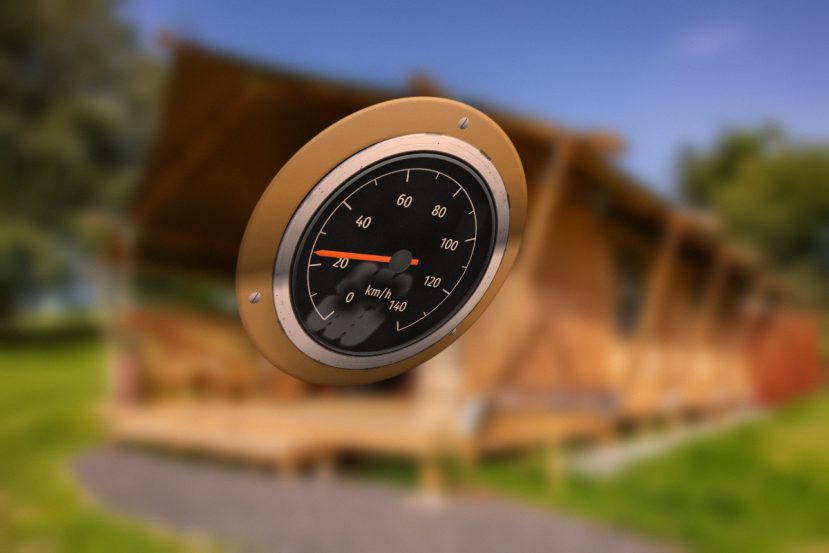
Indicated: 25km/h
